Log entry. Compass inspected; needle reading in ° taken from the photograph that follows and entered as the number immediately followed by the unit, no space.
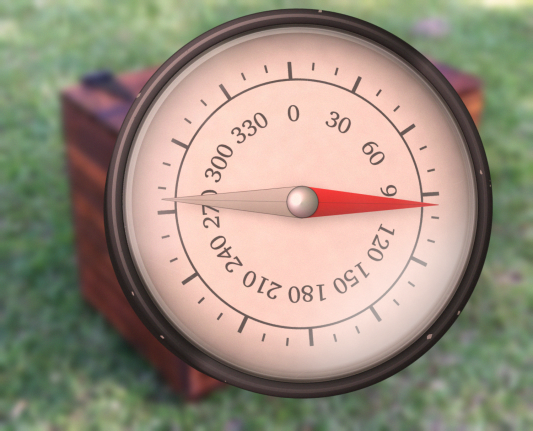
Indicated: 95°
